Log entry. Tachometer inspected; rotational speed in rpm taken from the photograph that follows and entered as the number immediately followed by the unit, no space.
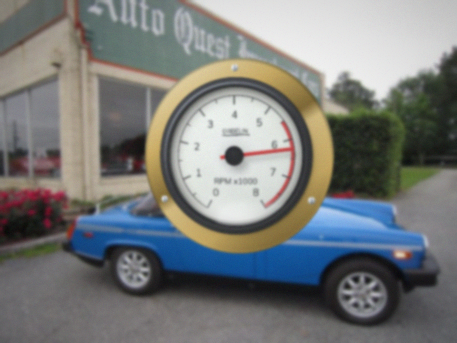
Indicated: 6250rpm
